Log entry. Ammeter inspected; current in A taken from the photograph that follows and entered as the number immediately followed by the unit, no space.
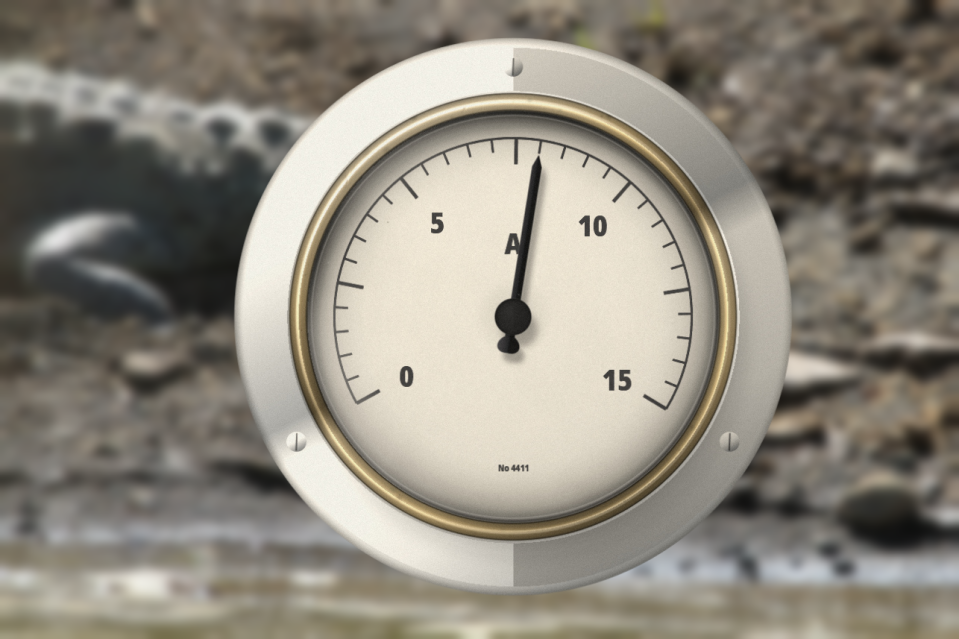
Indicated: 8A
